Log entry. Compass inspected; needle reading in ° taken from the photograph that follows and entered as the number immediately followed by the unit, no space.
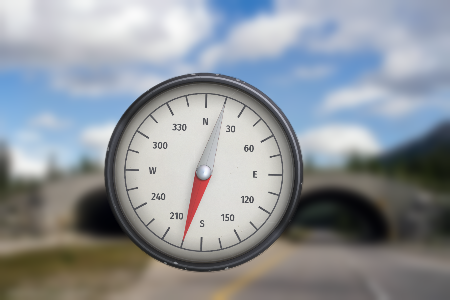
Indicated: 195°
